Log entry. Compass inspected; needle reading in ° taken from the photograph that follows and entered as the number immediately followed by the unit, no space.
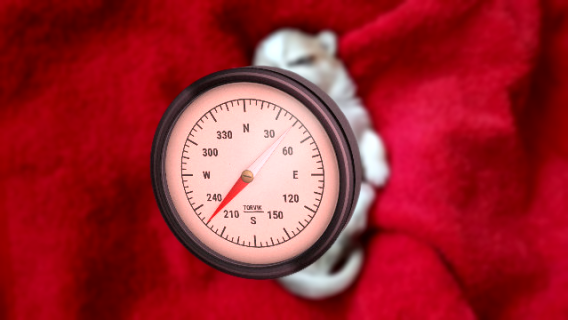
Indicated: 225°
